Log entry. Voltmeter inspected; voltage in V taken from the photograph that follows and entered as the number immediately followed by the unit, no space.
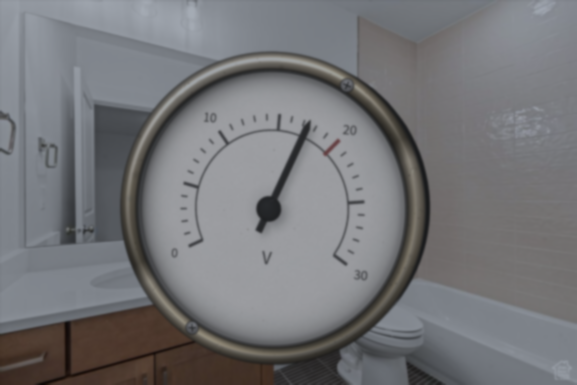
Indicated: 17.5V
